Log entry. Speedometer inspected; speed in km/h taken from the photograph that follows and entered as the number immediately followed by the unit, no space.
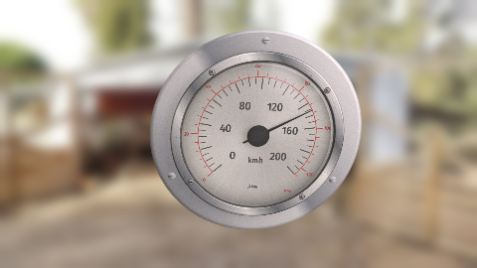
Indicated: 145km/h
